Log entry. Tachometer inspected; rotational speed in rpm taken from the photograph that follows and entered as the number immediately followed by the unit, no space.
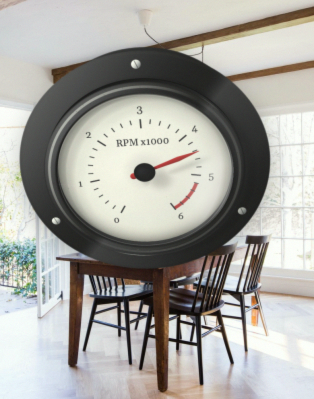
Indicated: 4400rpm
